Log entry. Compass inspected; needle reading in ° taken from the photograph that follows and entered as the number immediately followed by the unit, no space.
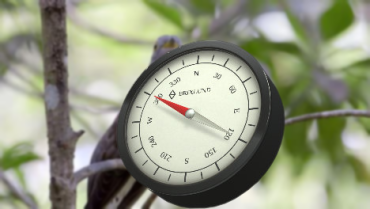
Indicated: 300°
